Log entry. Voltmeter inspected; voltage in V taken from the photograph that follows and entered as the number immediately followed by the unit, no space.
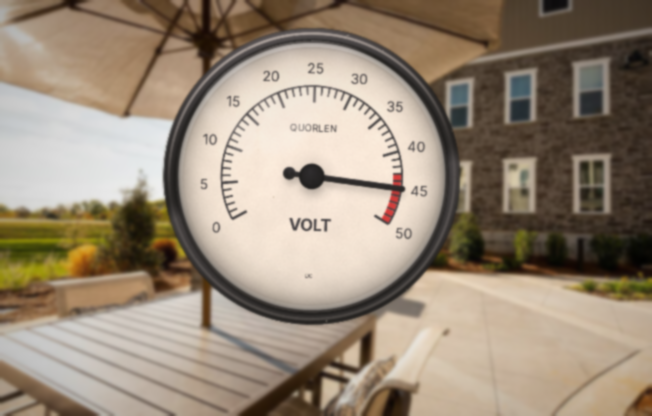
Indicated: 45V
